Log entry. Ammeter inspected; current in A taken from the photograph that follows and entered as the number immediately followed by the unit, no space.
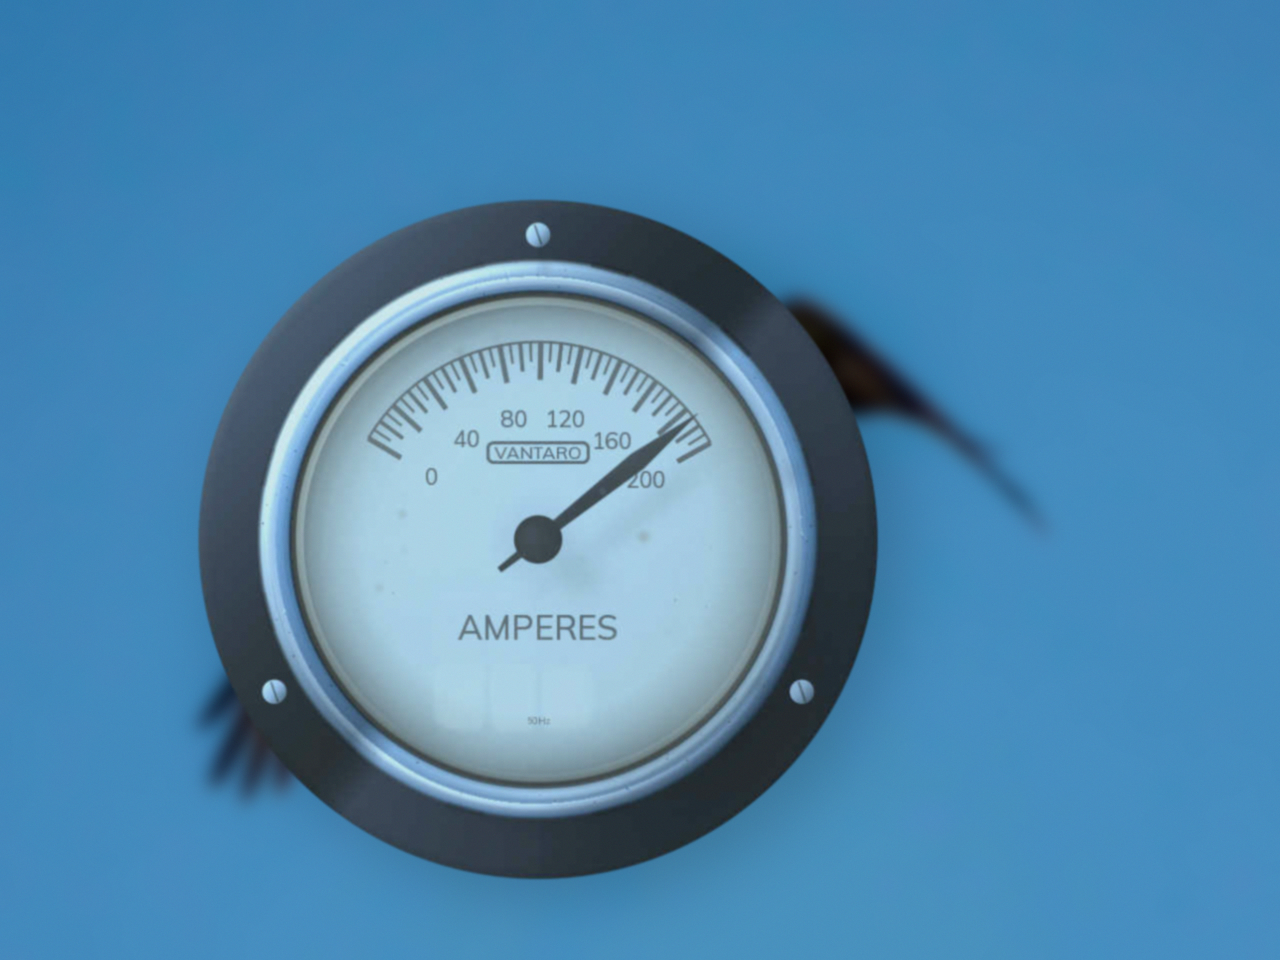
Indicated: 185A
